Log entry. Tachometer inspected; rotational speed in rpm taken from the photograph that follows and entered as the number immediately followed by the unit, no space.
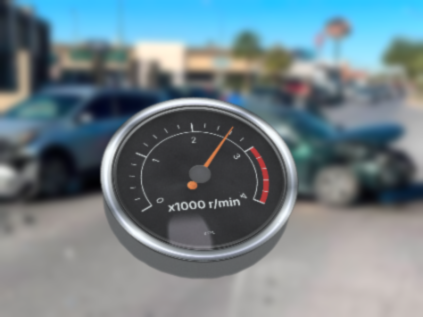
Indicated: 2600rpm
